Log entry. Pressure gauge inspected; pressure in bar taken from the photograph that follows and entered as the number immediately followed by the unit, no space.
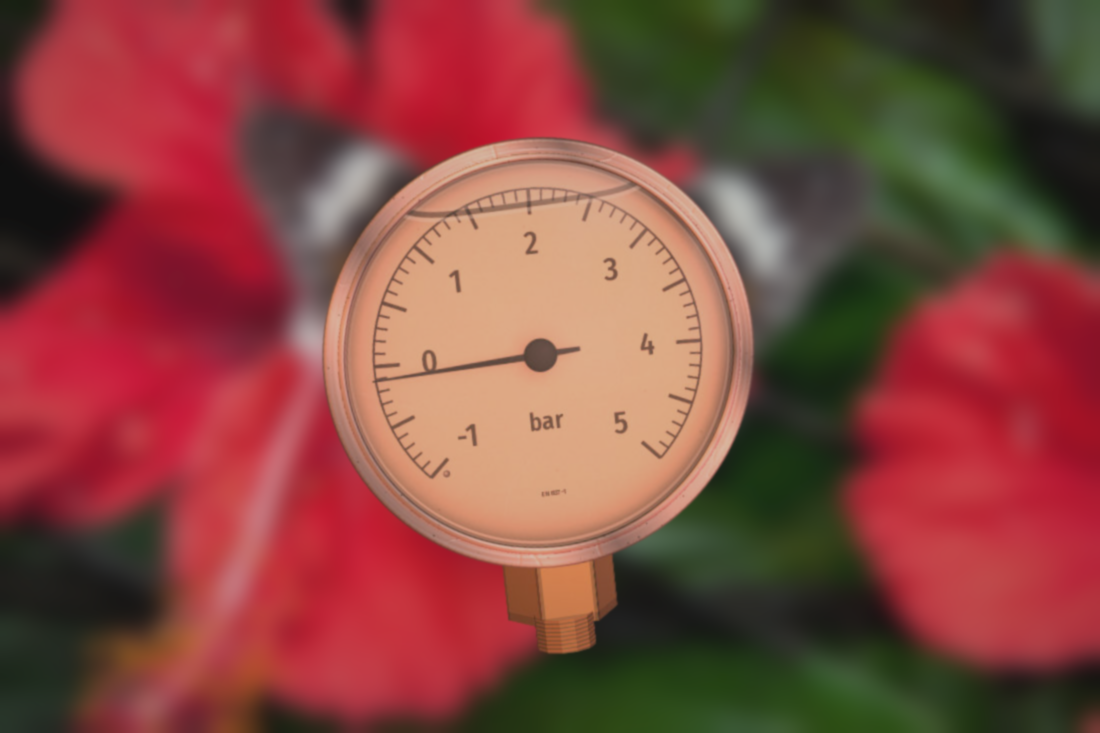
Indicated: -0.1bar
